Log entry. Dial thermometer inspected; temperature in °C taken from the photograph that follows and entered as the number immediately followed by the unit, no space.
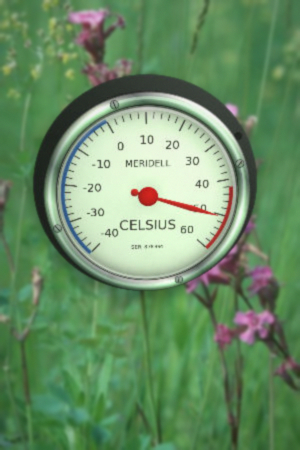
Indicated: 50°C
